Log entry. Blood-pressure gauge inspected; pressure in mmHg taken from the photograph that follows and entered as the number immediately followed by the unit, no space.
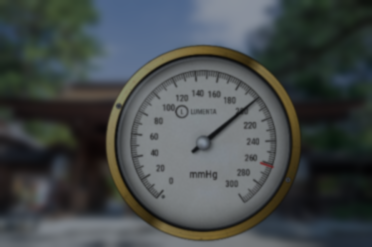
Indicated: 200mmHg
